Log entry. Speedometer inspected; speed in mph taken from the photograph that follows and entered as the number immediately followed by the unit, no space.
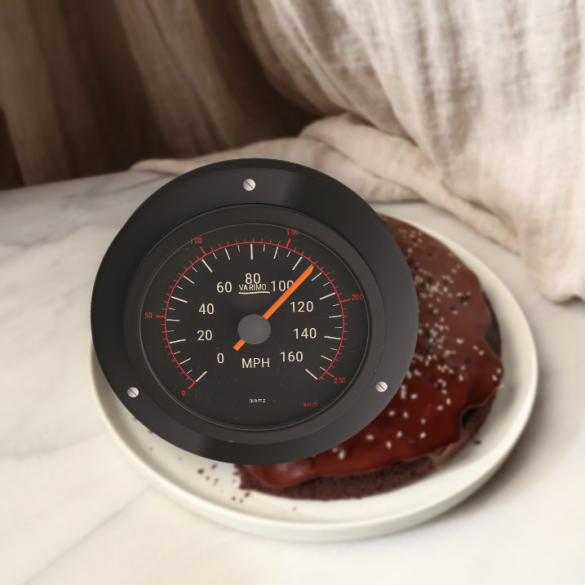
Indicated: 105mph
